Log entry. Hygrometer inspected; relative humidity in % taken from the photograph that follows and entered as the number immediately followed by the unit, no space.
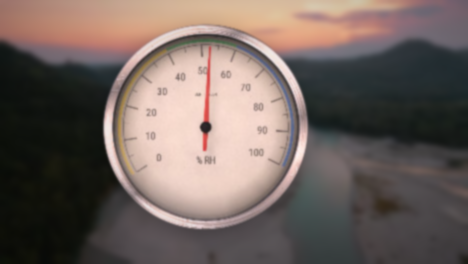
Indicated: 52.5%
